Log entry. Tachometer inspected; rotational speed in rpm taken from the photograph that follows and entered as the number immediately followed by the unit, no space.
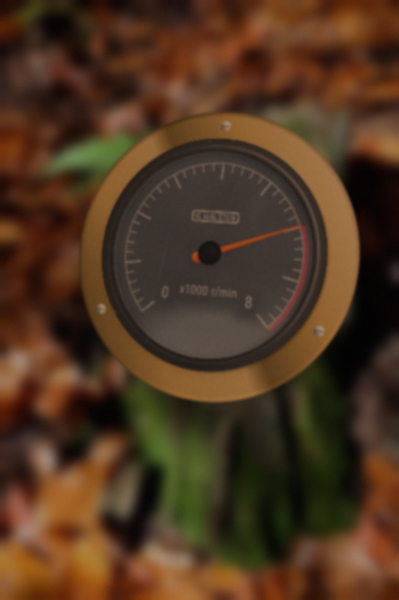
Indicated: 6000rpm
